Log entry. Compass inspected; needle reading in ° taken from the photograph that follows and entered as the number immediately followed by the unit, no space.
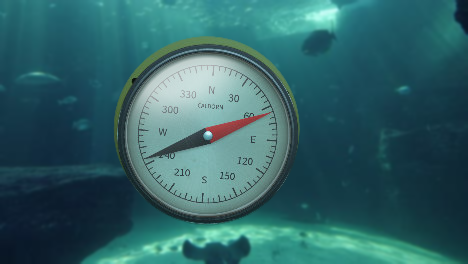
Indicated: 65°
